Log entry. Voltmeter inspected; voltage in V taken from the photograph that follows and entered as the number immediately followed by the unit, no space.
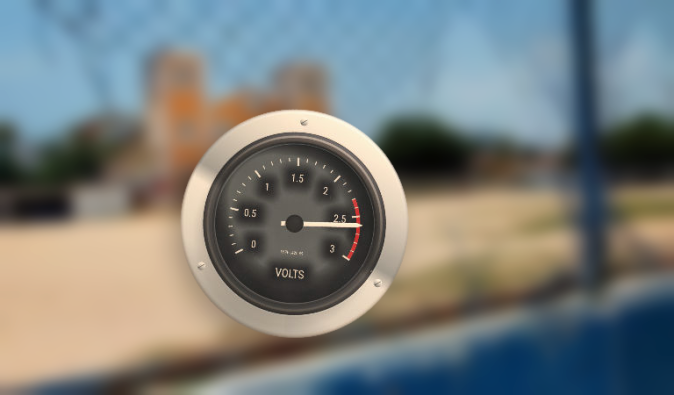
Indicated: 2.6V
